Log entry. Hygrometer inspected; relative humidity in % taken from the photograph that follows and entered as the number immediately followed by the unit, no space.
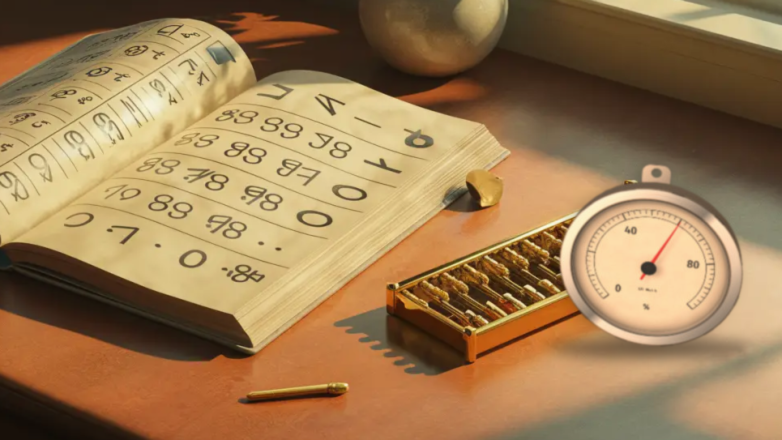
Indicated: 60%
